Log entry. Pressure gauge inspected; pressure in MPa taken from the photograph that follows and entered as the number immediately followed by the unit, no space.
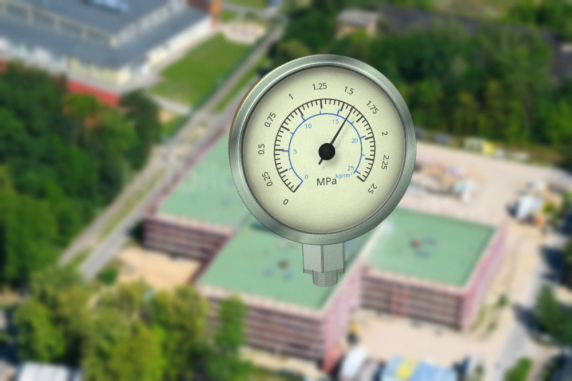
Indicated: 1.6MPa
